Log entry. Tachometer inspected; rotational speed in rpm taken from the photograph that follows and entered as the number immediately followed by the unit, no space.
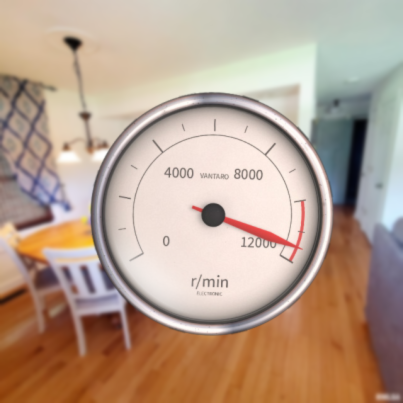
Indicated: 11500rpm
